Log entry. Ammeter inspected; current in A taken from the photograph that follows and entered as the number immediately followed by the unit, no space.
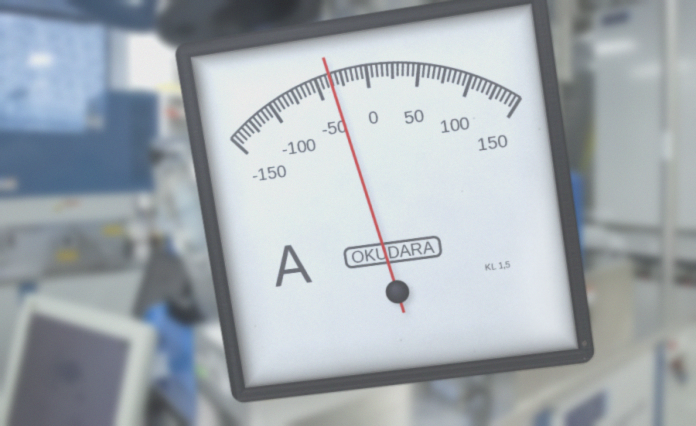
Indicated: -35A
